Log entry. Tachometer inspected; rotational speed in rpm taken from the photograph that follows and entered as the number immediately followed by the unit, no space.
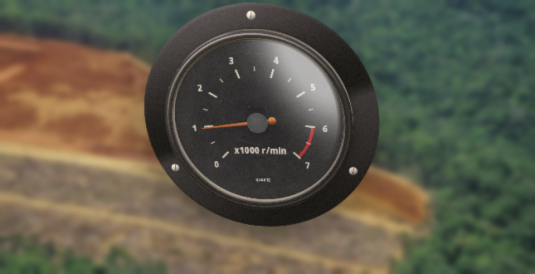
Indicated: 1000rpm
